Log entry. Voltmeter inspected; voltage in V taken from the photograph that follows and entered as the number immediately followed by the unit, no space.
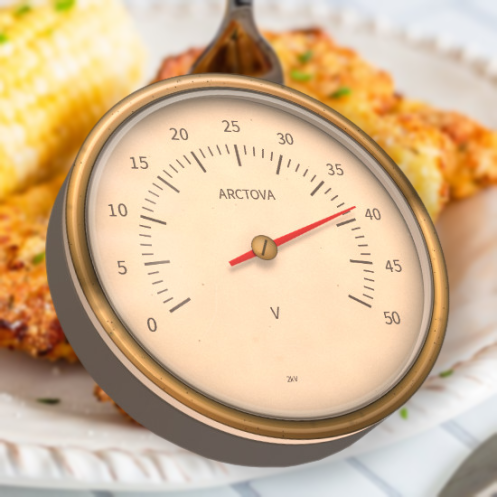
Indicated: 39V
